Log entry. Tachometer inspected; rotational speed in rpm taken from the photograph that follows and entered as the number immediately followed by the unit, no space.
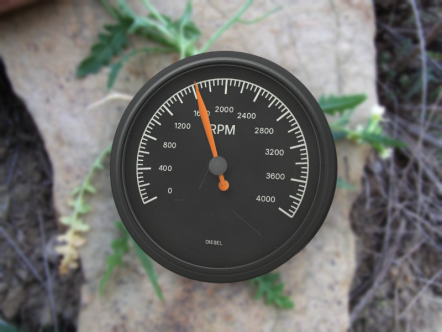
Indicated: 1650rpm
